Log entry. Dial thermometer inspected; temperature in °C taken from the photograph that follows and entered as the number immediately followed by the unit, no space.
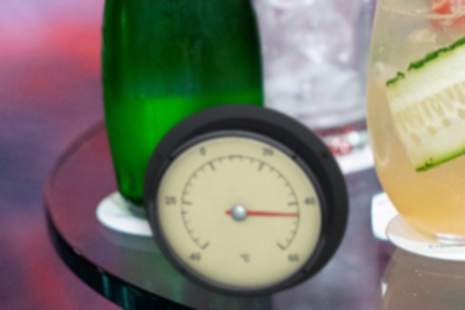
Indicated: 44°C
